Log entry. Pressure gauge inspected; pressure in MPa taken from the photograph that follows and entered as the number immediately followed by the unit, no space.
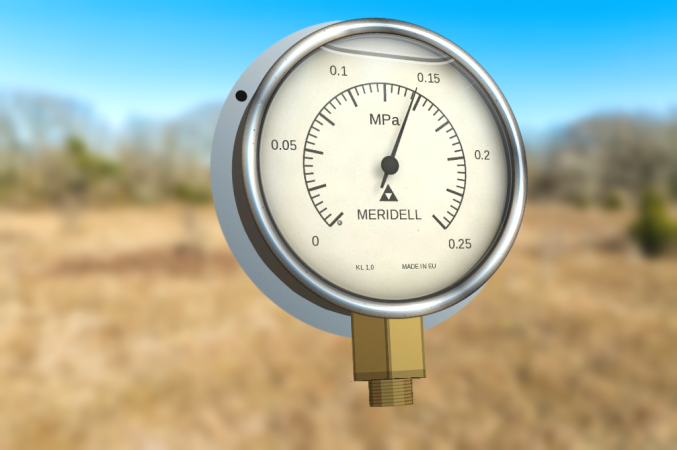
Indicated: 0.145MPa
